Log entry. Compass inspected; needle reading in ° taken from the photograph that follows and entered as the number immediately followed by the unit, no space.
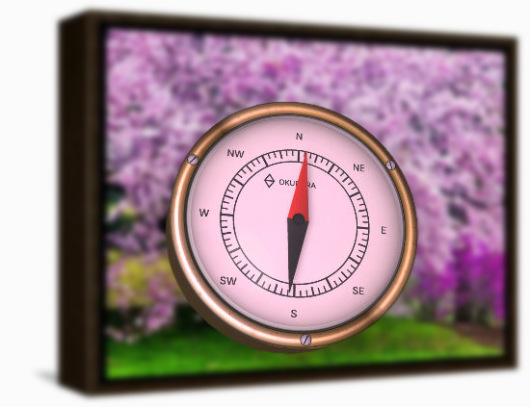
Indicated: 5°
